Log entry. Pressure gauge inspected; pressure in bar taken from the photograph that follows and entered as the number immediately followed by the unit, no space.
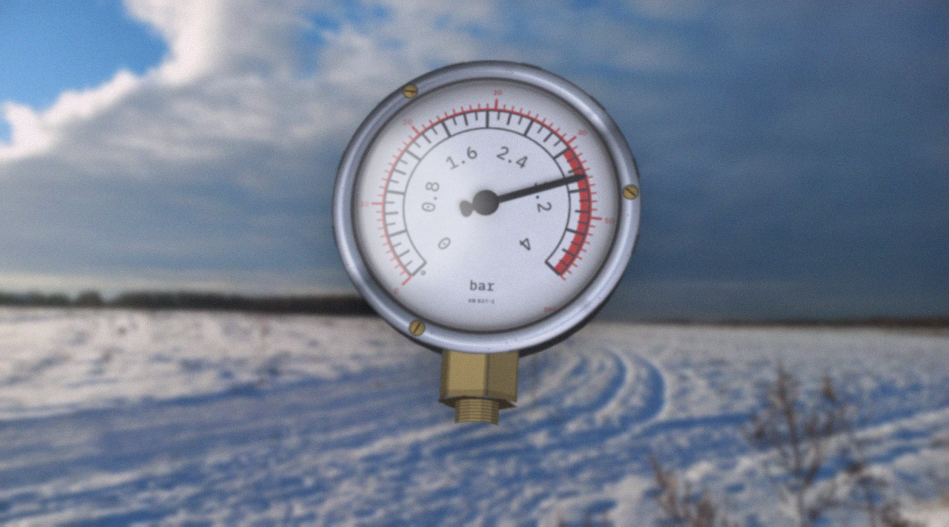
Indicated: 3.1bar
